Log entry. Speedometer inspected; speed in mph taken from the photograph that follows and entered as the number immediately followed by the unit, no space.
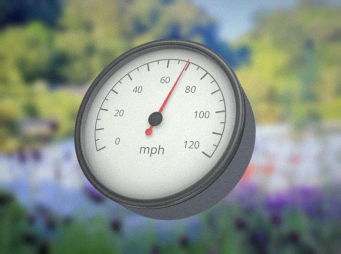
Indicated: 70mph
